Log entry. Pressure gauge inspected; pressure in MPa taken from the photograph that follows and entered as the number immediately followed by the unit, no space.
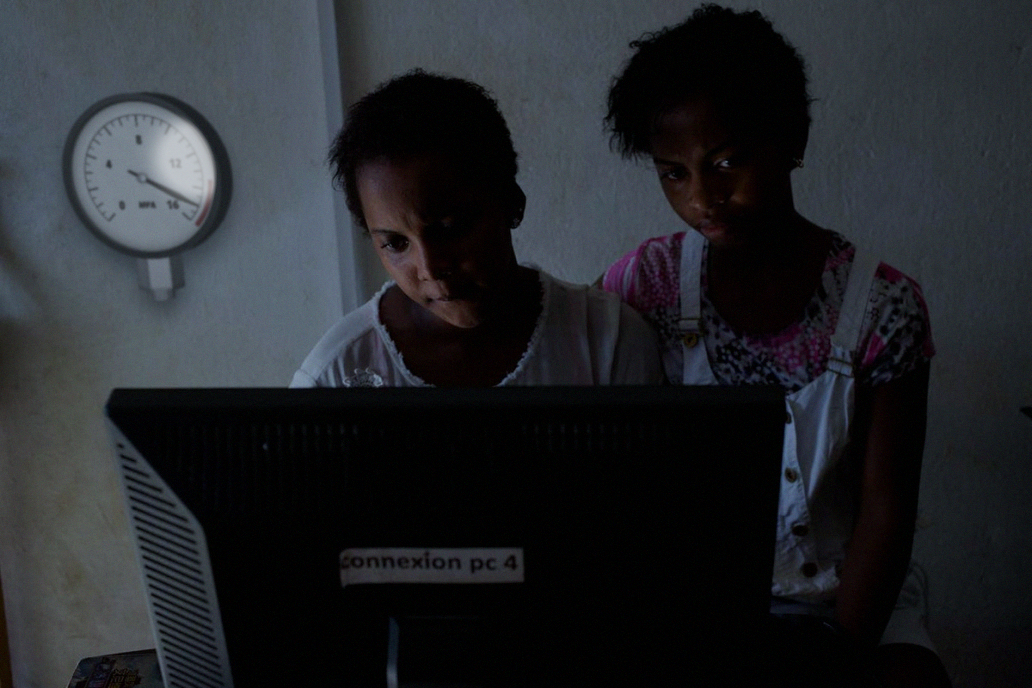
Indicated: 15MPa
